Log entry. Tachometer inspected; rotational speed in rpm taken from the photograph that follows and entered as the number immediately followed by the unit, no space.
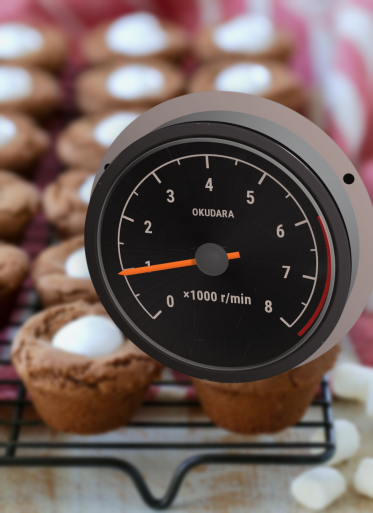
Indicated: 1000rpm
